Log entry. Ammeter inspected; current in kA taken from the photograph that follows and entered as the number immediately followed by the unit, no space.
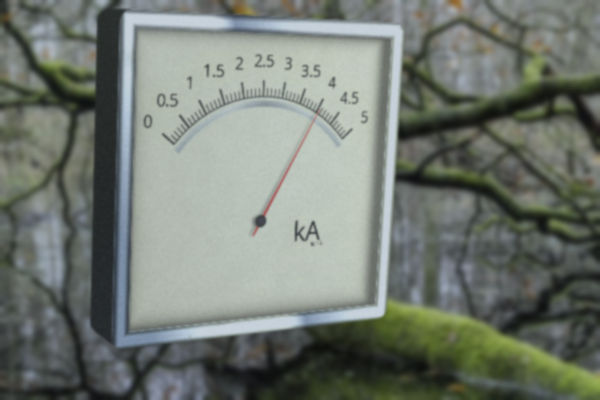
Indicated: 4kA
